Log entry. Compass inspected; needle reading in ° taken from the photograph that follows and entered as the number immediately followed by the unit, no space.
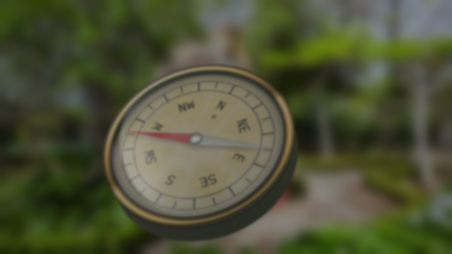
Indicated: 255°
